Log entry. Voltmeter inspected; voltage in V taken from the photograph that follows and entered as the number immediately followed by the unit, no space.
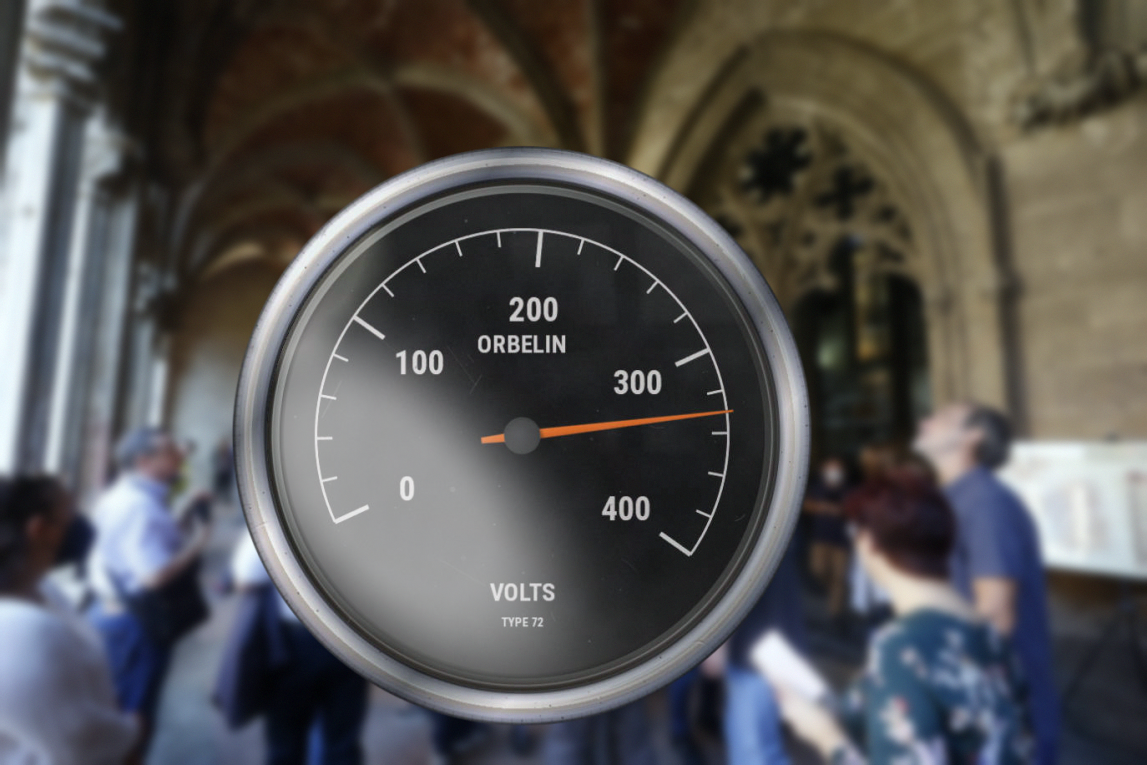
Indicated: 330V
